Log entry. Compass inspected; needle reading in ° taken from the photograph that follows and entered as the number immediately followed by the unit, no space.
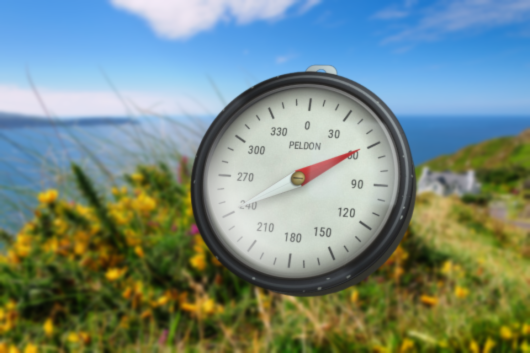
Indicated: 60°
